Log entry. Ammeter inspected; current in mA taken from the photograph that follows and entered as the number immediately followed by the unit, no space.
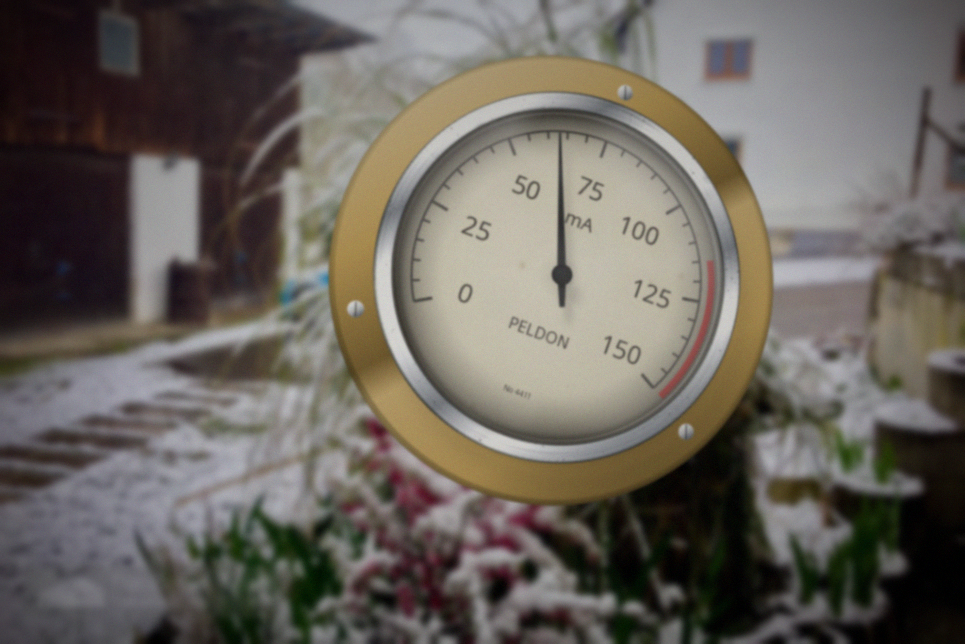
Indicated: 62.5mA
